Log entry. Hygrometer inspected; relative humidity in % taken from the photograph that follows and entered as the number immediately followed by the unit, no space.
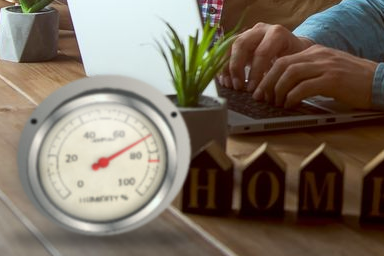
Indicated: 72%
